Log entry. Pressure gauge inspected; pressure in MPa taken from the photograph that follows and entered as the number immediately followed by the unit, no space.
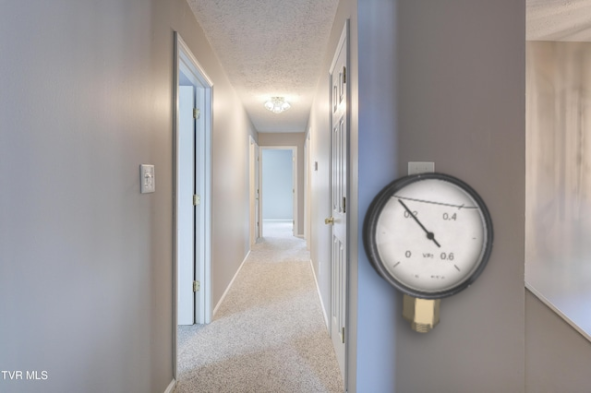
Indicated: 0.2MPa
